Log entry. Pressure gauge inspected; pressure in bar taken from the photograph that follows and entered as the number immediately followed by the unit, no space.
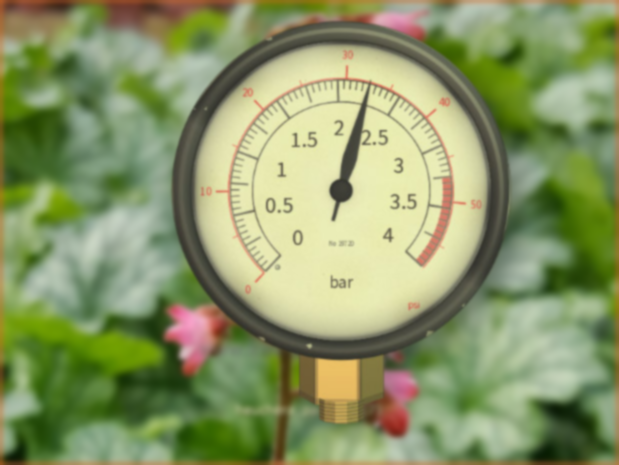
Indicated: 2.25bar
